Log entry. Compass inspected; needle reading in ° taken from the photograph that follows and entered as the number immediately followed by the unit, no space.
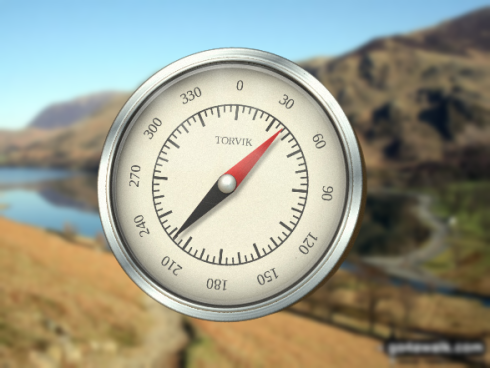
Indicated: 40°
